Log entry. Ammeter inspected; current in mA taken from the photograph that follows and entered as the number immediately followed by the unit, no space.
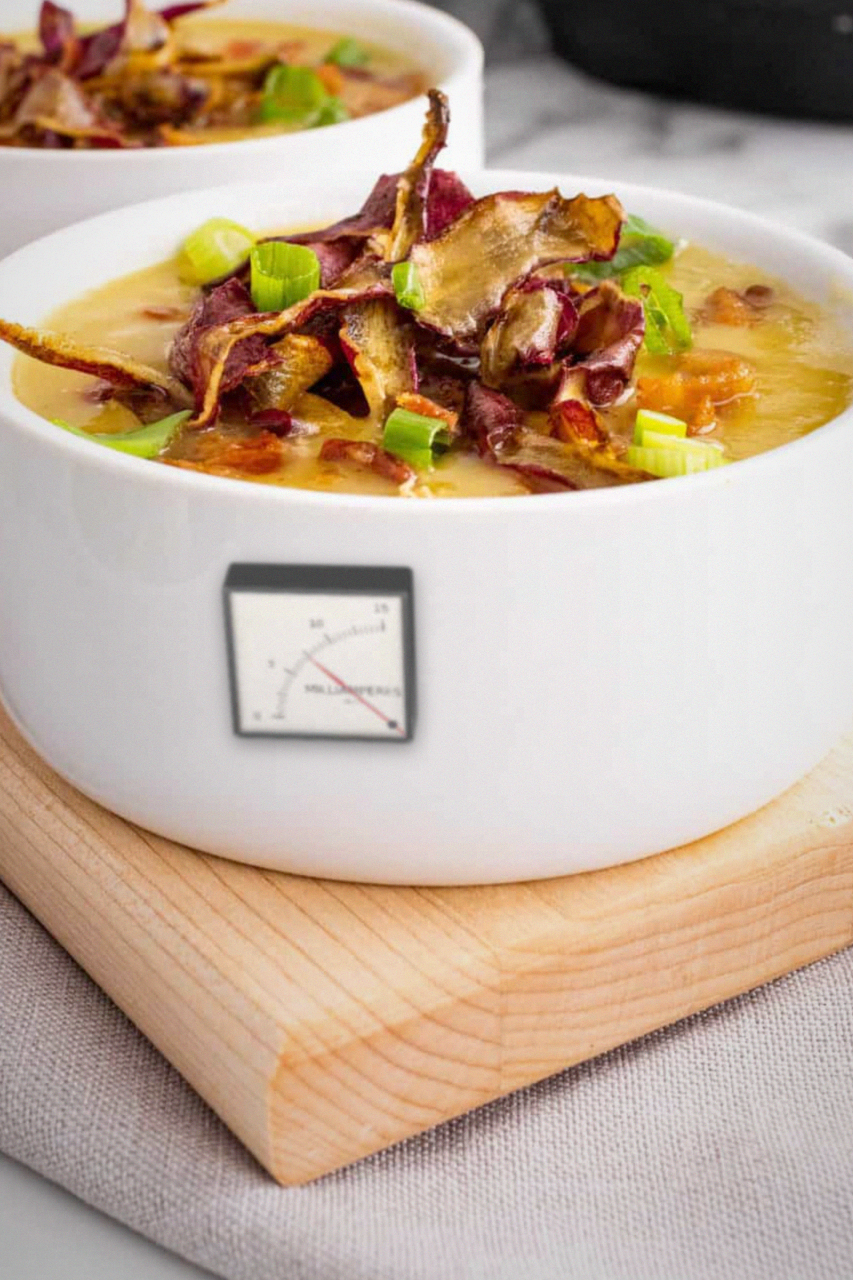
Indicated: 7.5mA
